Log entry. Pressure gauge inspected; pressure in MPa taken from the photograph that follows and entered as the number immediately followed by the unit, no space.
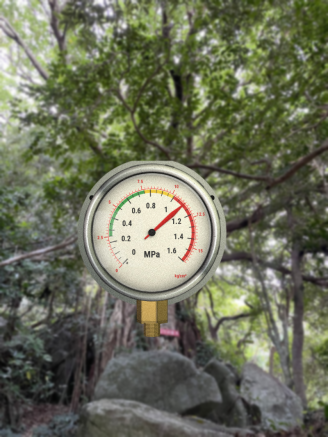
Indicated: 1.1MPa
